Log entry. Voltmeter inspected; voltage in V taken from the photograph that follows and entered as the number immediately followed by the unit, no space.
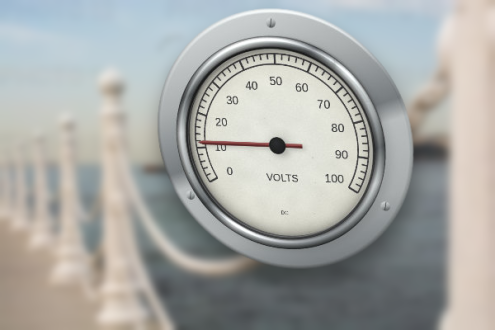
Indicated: 12V
